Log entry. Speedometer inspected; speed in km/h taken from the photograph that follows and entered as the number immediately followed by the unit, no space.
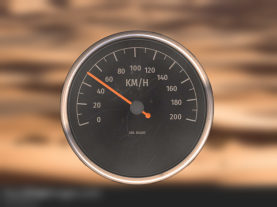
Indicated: 50km/h
